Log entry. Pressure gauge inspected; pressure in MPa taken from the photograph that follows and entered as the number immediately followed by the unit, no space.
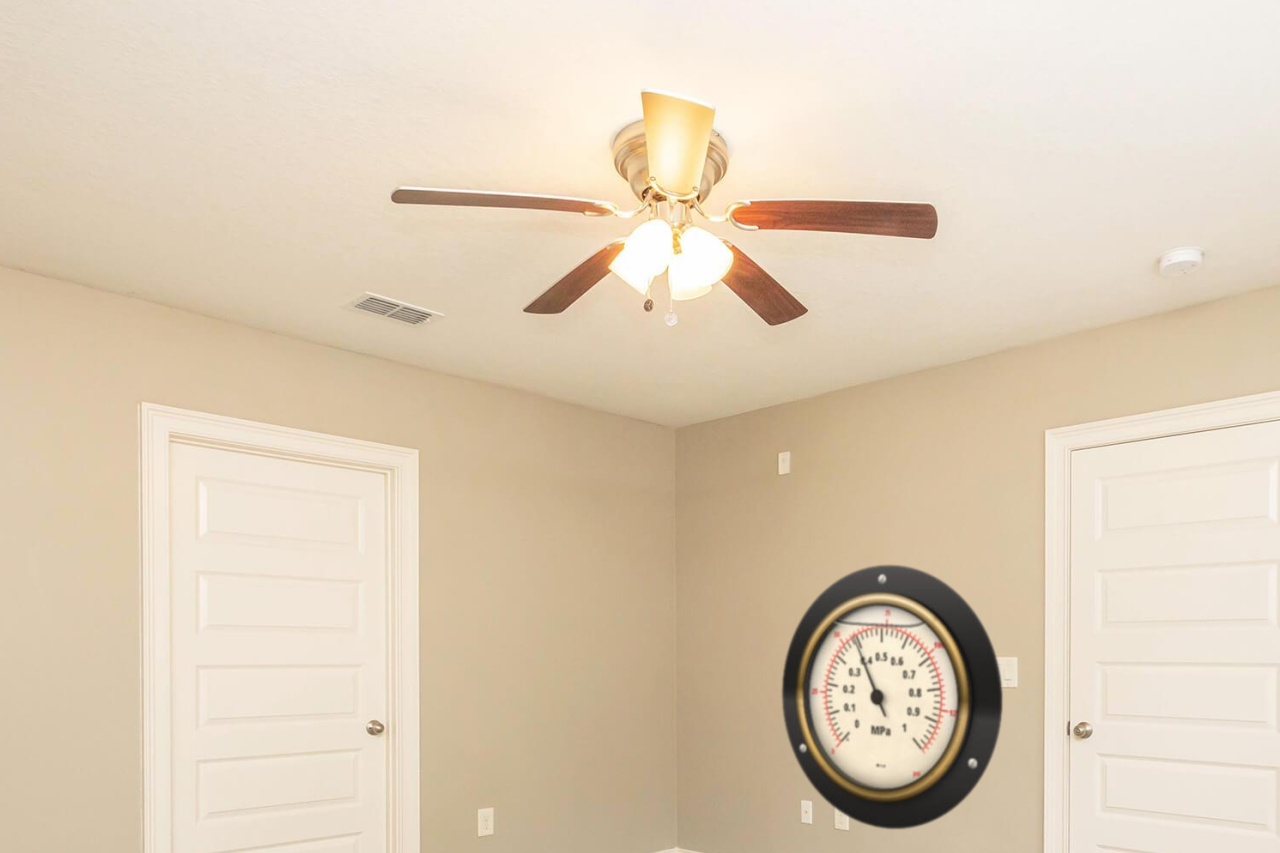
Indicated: 0.4MPa
